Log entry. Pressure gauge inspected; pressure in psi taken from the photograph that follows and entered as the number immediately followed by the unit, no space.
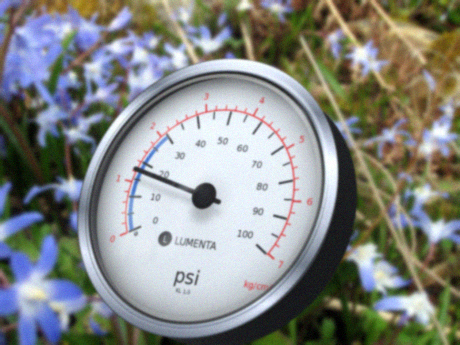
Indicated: 17.5psi
